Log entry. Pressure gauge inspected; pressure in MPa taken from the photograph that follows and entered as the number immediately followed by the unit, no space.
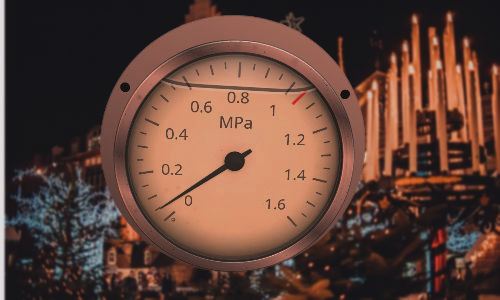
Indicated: 0.05MPa
